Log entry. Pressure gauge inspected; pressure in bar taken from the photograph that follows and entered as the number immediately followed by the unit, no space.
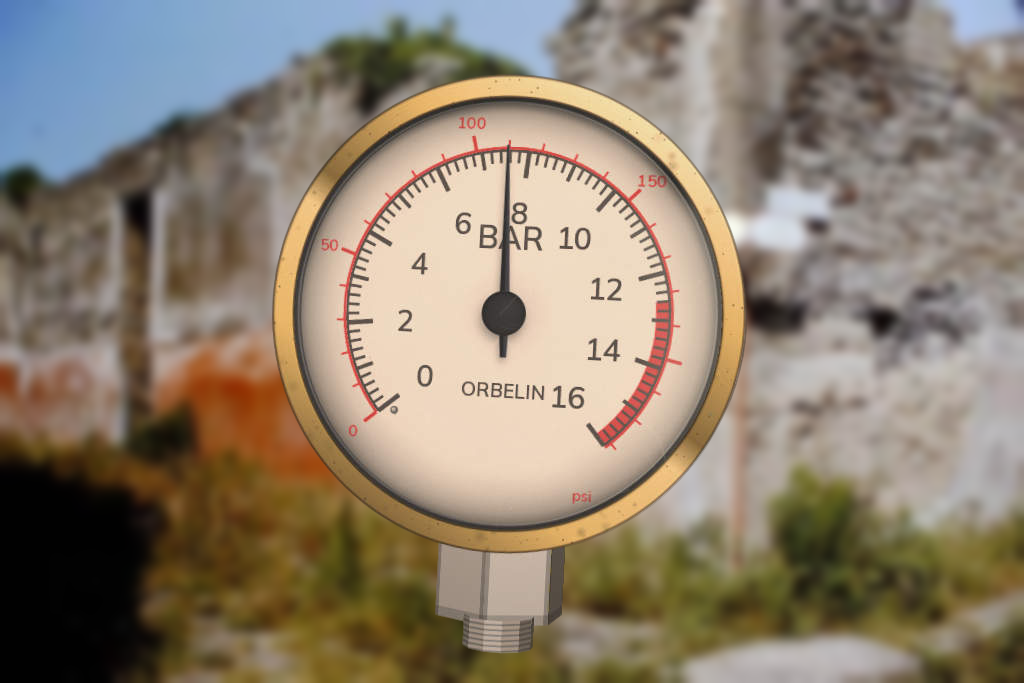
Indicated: 7.6bar
